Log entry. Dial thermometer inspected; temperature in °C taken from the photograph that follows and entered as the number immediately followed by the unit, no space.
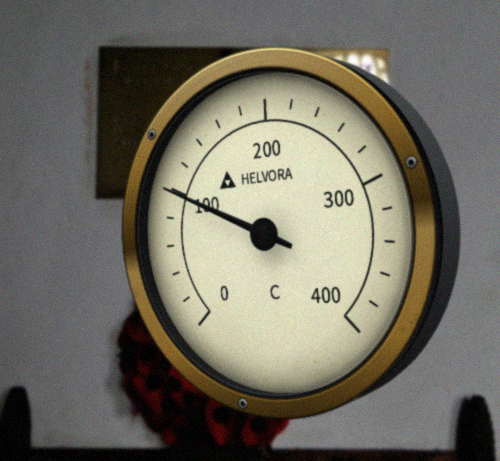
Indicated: 100°C
